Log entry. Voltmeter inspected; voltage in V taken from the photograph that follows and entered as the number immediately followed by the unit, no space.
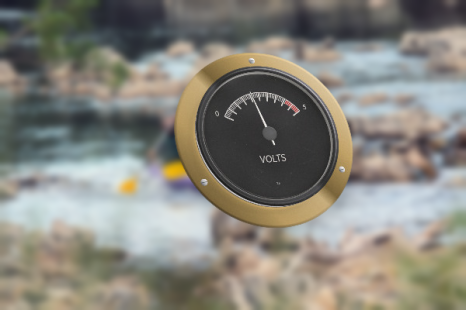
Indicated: 2V
